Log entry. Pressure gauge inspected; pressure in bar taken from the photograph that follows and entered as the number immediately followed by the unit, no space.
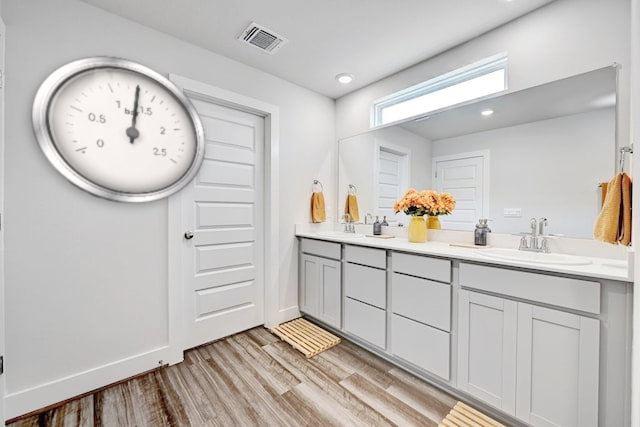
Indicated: 1.3bar
